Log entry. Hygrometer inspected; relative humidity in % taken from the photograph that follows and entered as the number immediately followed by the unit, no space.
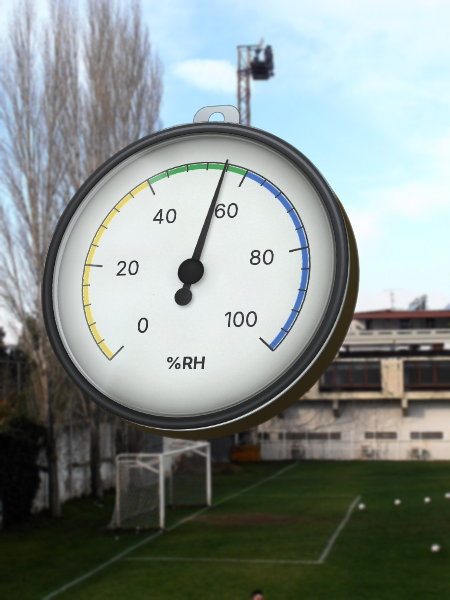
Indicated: 56%
